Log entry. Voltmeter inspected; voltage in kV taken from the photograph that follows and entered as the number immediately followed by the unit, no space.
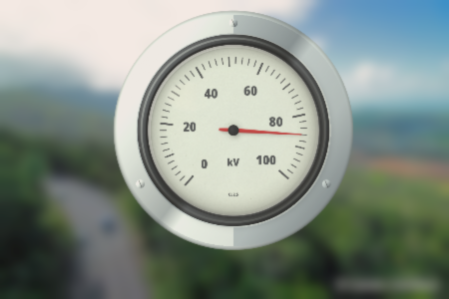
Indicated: 86kV
